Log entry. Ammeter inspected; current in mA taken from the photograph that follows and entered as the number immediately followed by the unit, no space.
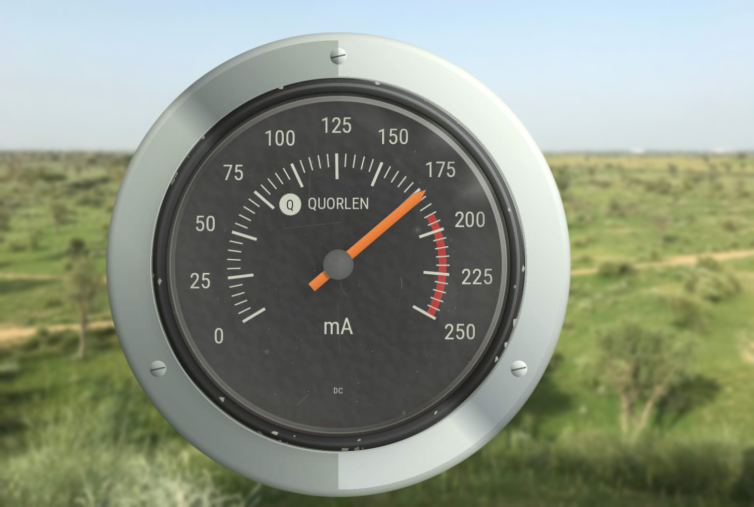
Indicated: 177.5mA
